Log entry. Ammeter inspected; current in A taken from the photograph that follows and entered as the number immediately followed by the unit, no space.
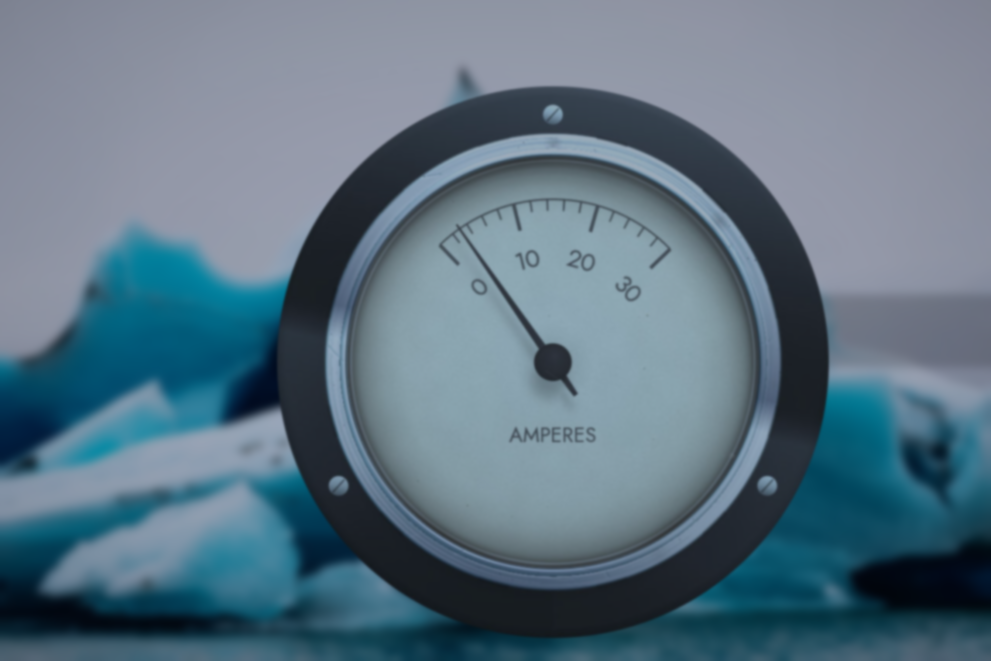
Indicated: 3A
